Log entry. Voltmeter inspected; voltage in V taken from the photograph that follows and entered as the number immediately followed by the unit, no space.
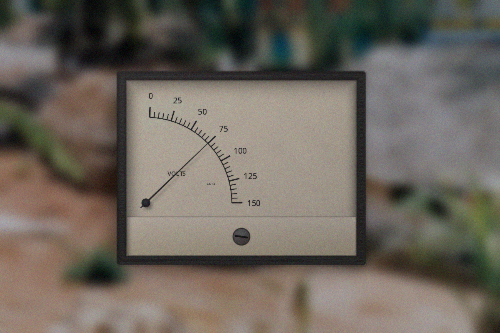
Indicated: 75V
